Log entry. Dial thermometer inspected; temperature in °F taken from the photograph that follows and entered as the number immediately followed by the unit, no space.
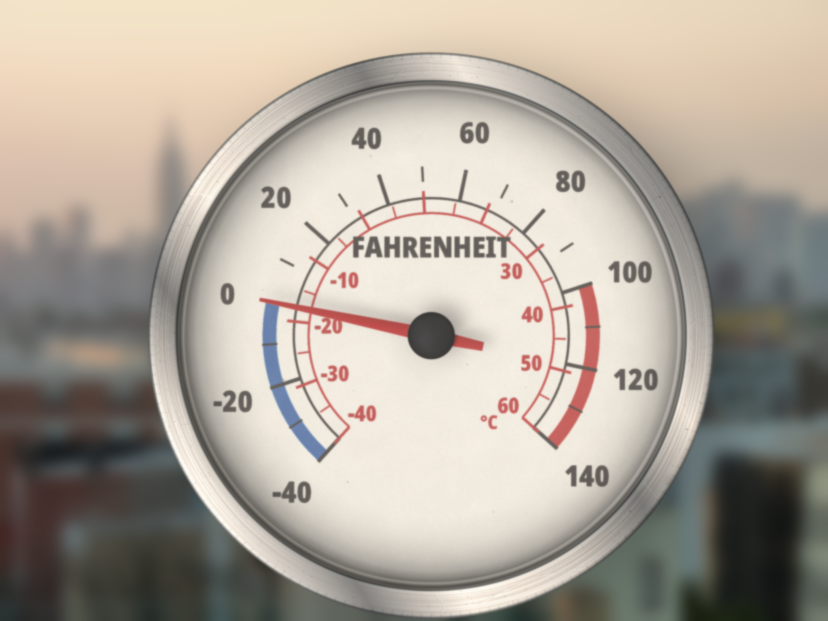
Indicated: 0°F
